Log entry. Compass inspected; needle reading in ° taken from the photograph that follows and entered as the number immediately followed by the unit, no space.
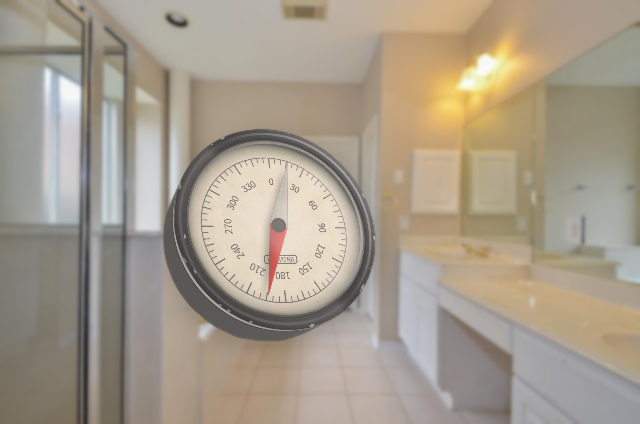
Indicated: 195°
